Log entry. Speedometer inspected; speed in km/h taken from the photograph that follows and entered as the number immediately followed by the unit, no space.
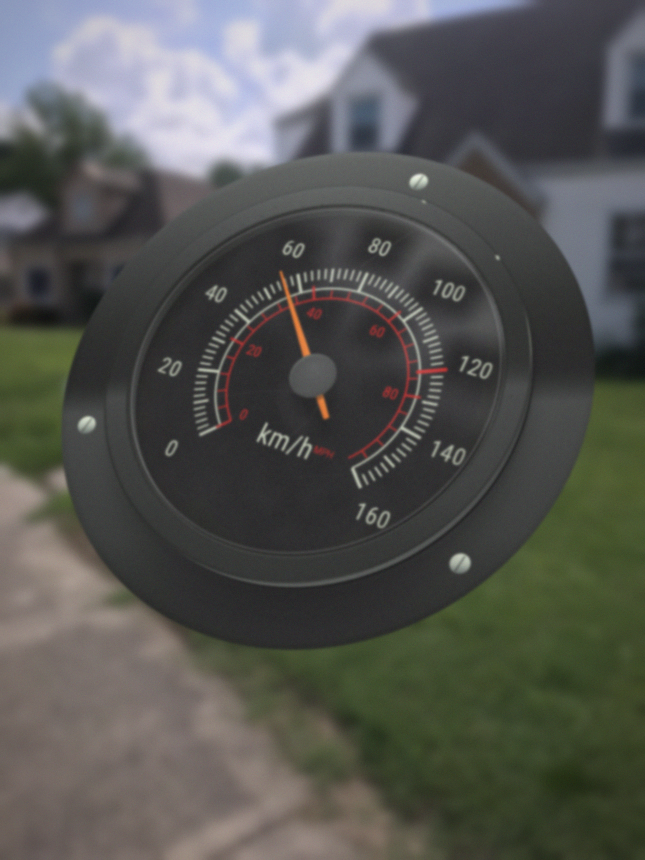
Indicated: 56km/h
